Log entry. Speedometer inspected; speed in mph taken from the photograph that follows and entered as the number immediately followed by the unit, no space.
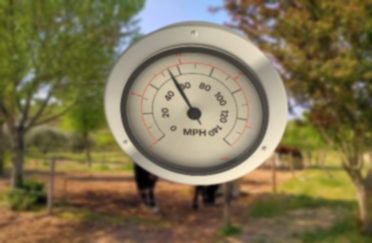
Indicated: 55mph
